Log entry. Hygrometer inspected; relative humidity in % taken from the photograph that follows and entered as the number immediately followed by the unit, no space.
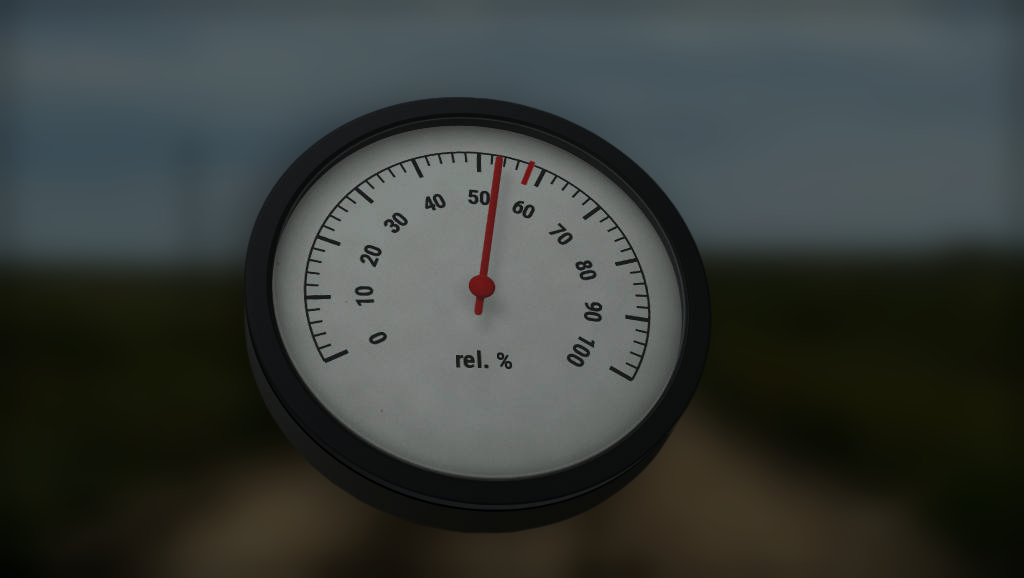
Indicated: 53%
